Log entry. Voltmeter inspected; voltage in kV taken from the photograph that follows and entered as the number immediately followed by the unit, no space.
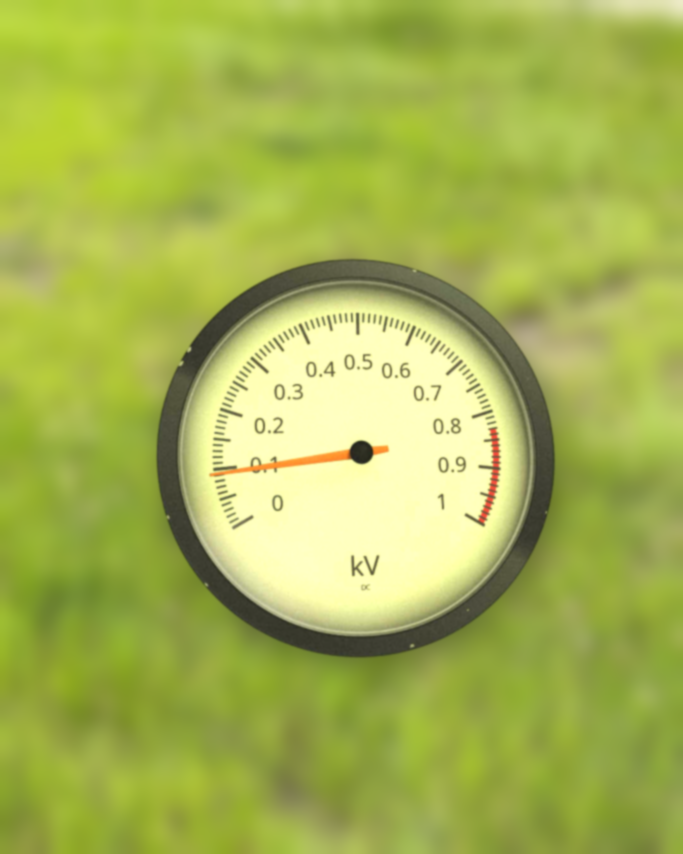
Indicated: 0.09kV
